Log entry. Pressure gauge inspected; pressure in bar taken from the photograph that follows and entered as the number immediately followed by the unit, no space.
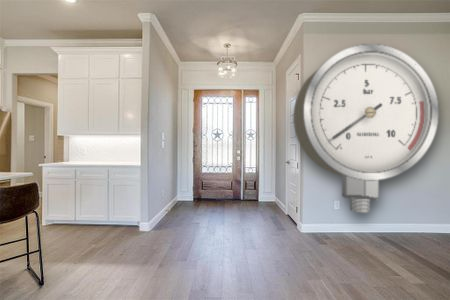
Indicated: 0.5bar
